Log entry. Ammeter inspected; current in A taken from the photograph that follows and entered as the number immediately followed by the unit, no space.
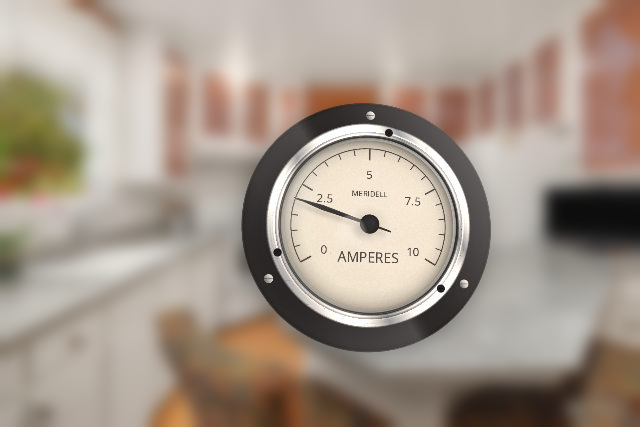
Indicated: 2A
